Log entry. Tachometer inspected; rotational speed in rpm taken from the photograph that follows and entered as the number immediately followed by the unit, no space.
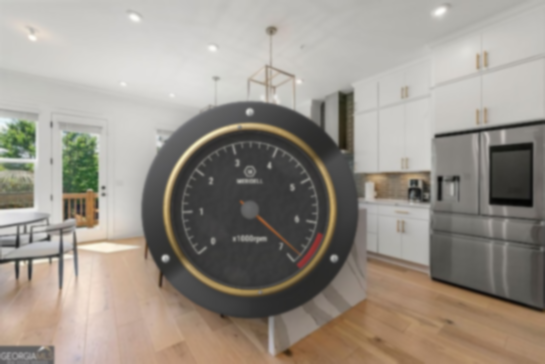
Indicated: 6800rpm
